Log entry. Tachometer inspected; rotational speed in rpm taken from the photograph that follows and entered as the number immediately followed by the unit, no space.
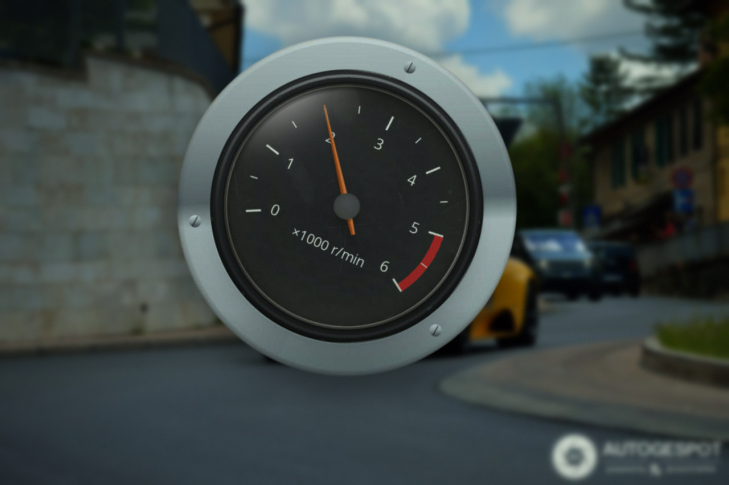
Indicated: 2000rpm
